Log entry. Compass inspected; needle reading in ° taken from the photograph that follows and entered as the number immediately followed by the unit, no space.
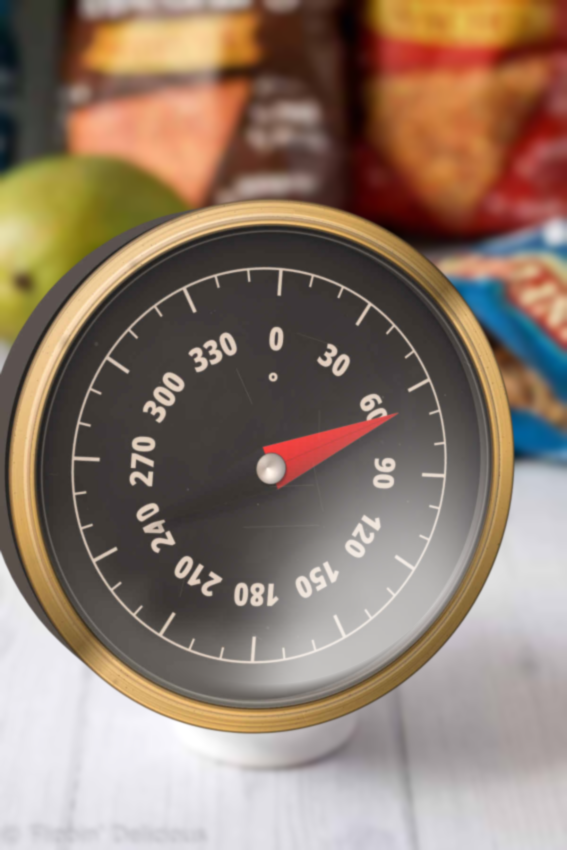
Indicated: 65°
